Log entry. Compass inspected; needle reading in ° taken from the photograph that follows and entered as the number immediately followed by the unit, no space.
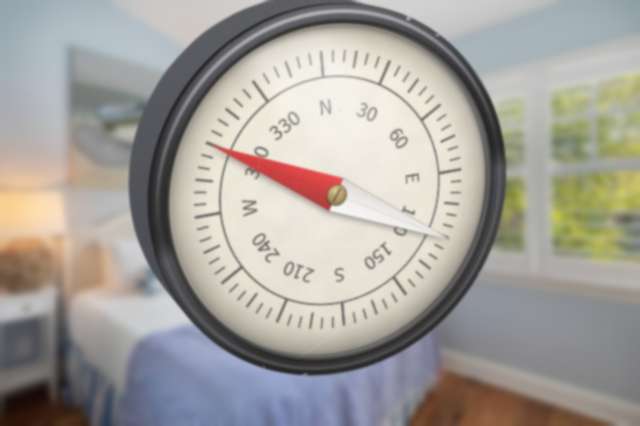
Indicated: 300°
